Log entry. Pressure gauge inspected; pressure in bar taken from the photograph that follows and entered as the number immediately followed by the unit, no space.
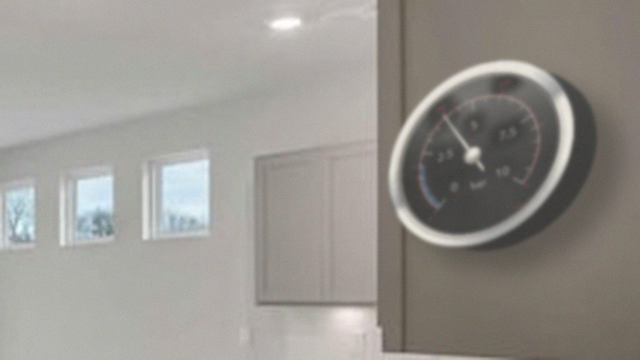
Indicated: 4bar
